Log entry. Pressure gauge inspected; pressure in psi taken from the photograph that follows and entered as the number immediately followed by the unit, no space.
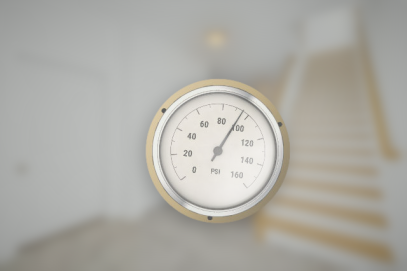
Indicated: 95psi
